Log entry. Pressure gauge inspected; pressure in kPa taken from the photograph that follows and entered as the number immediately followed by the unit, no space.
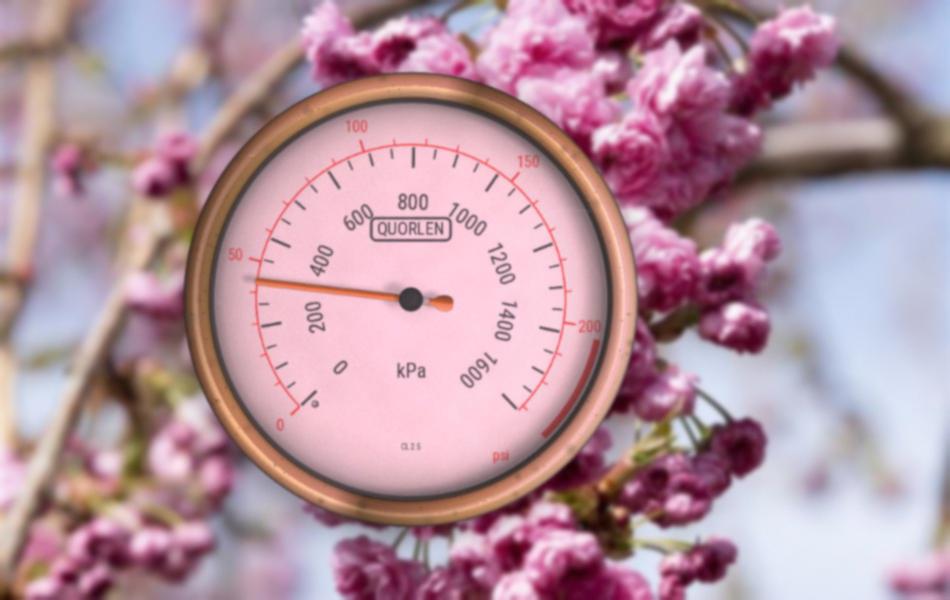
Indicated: 300kPa
